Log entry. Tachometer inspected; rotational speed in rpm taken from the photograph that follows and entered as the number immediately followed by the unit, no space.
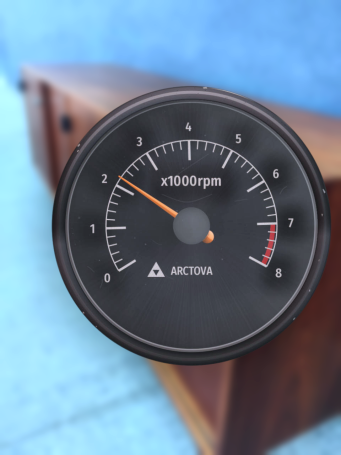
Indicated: 2200rpm
